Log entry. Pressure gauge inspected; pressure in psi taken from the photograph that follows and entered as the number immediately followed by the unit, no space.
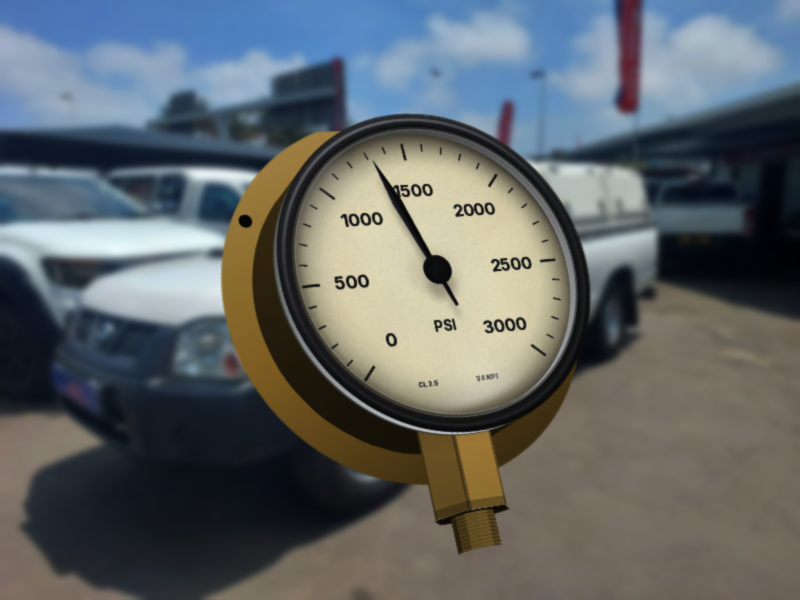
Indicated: 1300psi
